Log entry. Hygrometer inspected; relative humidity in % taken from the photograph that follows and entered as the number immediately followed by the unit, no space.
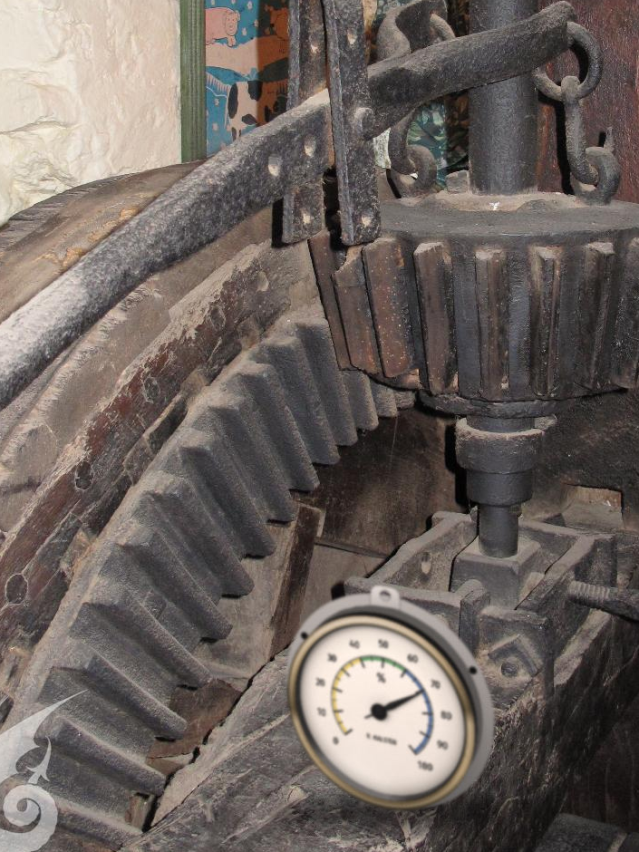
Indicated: 70%
